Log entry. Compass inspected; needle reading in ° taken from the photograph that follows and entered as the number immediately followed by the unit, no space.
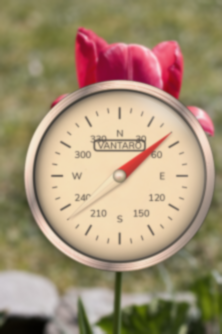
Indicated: 50°
